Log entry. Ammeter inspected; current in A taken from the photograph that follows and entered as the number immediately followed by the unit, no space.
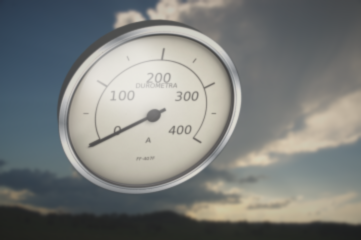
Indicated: 0A
